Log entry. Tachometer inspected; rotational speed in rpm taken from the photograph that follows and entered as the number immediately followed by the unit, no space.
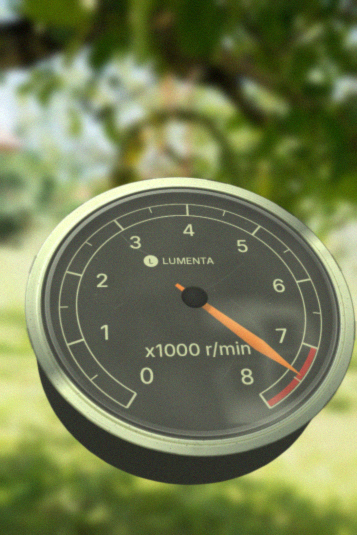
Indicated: 7500rpm
